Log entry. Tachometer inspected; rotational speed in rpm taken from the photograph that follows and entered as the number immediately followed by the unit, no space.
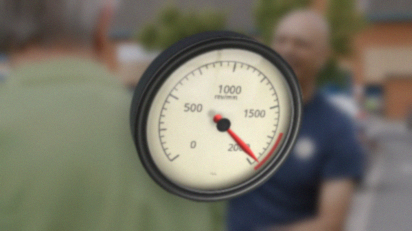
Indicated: 1950rpm
